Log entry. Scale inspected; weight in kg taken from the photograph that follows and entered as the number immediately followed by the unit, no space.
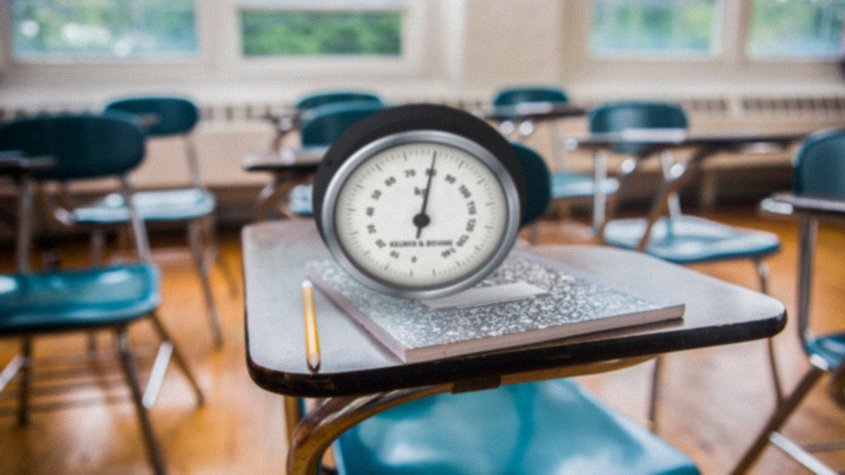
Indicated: 80kg
